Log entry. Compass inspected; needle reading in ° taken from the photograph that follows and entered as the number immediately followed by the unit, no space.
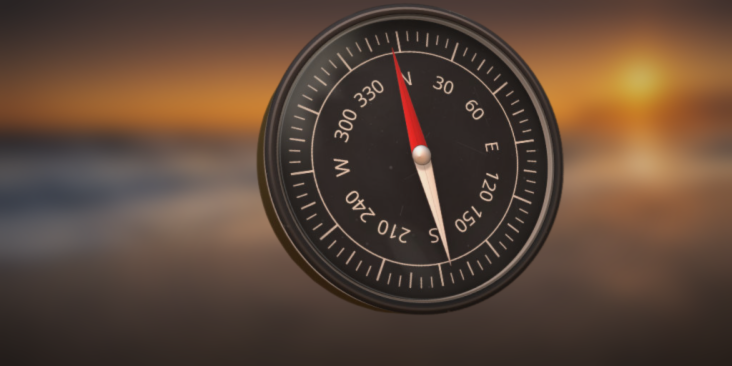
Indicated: 355°
